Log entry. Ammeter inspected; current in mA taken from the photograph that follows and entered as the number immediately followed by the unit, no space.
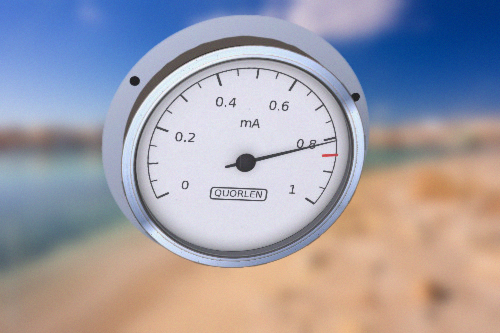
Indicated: 0.8mA
